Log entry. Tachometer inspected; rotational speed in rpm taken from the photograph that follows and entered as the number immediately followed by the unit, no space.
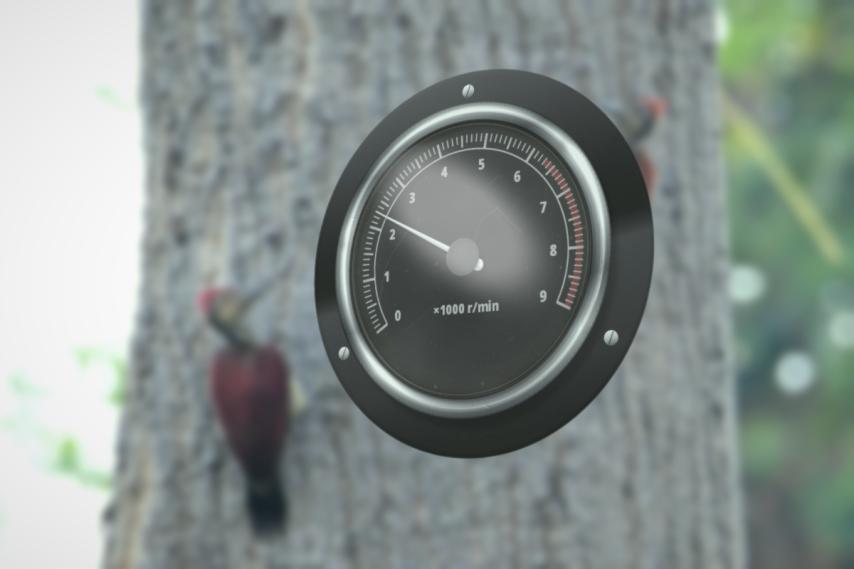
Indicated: 2300rpm
